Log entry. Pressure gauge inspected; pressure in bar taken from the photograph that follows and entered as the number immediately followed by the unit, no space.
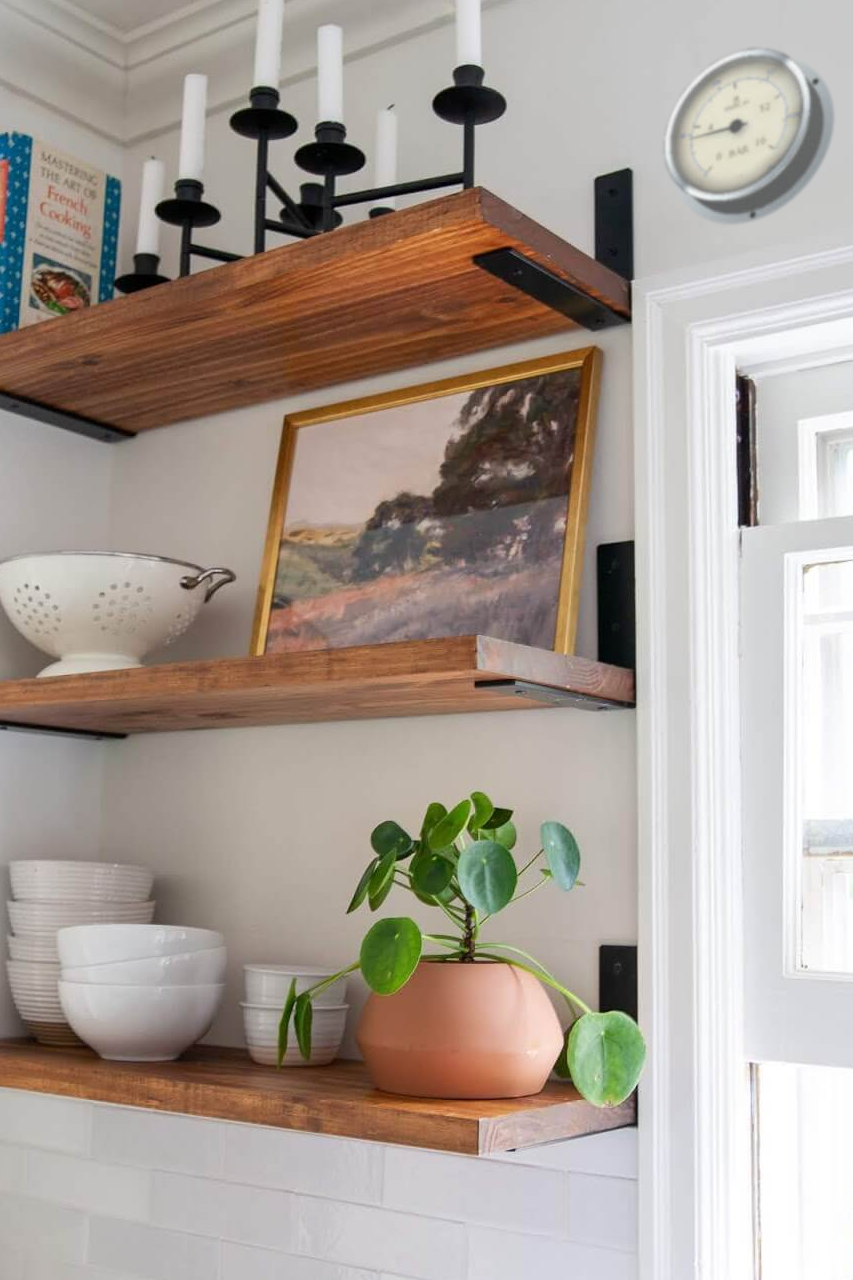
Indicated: 3bar
